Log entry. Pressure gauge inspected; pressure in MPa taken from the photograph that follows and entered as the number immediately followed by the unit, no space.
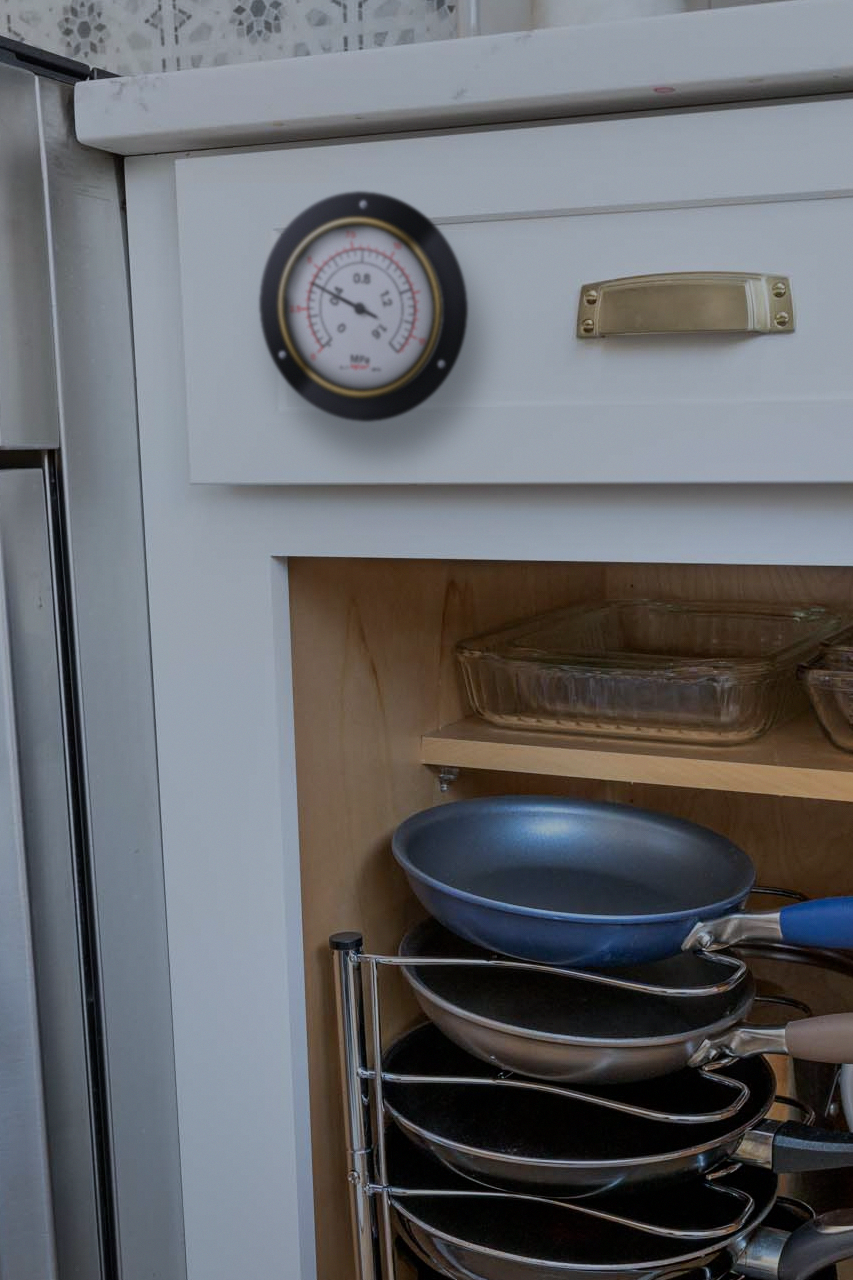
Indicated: 0.4MPa
